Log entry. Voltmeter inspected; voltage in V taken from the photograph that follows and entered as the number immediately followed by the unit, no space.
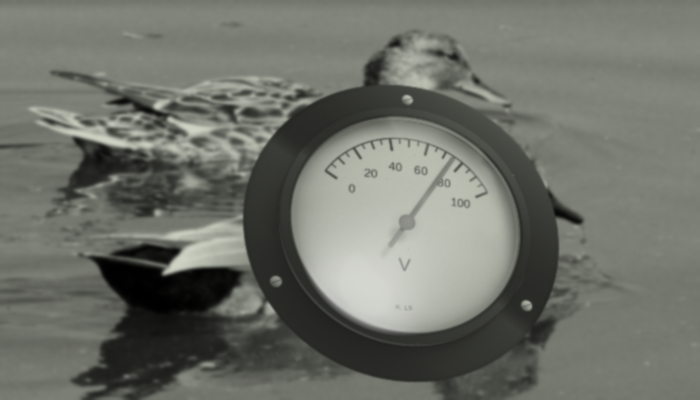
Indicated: 75V
